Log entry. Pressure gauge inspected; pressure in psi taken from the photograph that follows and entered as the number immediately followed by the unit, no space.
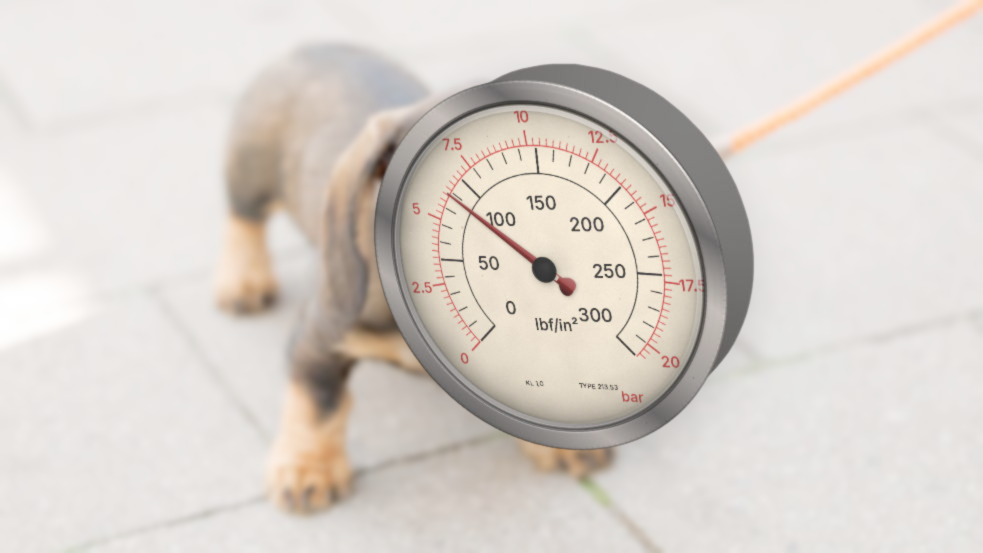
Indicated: 90psi
